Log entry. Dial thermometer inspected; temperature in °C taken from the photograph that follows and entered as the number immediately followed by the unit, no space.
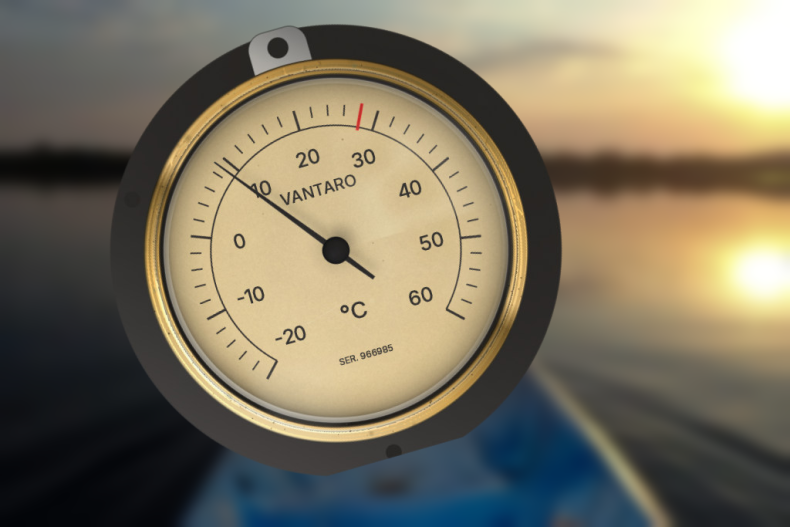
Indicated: 9°C
